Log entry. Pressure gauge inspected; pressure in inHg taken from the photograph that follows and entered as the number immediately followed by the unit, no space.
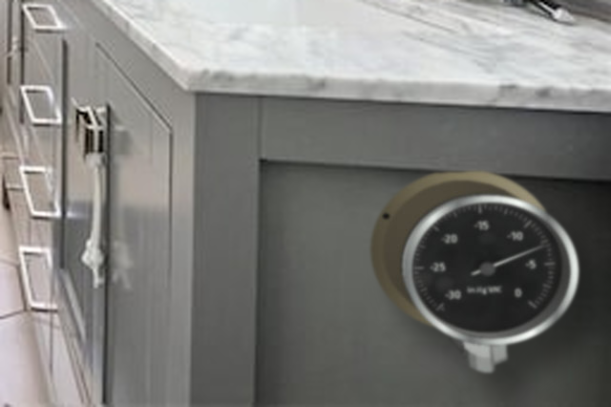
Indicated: -7.5inHg
